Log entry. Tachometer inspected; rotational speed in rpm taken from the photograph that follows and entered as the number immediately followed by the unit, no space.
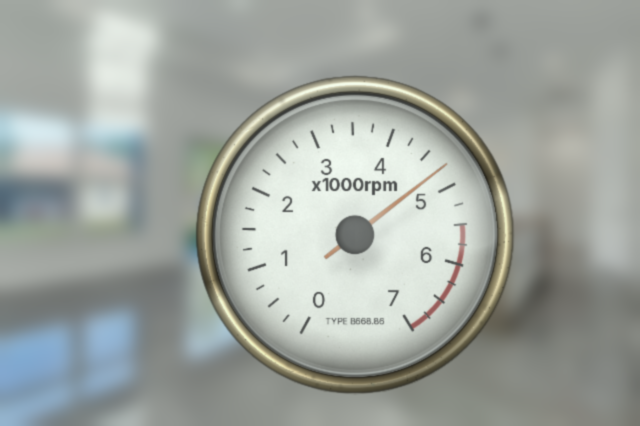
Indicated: 4750rpm
